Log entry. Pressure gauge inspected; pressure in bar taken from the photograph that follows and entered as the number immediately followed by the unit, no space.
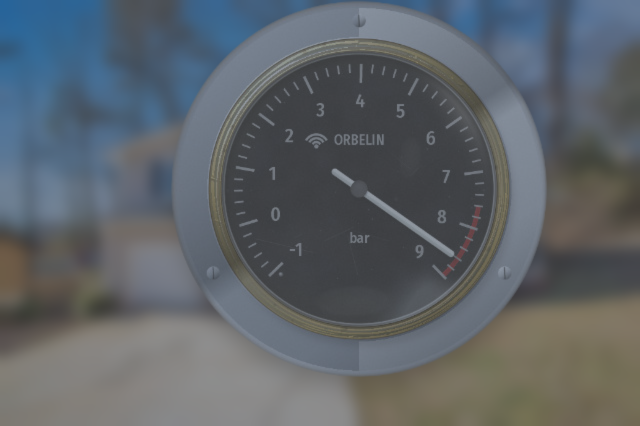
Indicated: 8.6bar
